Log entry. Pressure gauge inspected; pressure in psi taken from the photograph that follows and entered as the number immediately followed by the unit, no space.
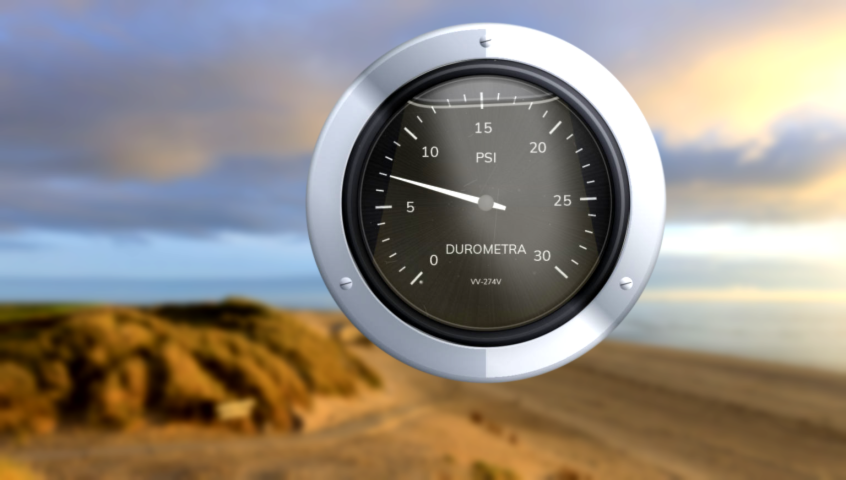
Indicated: 7psi
